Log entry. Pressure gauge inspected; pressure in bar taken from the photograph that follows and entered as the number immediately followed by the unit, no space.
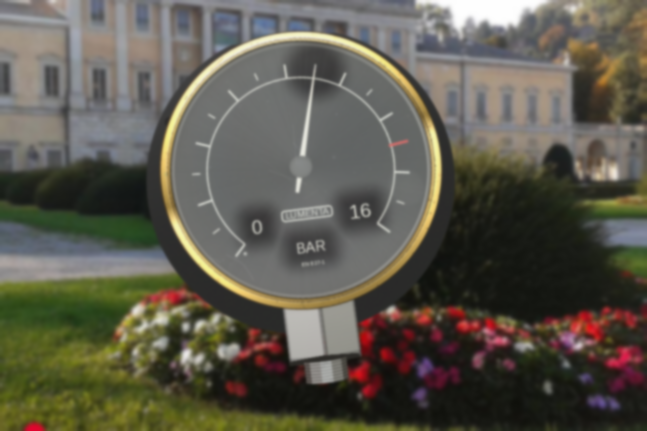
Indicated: 9bar
